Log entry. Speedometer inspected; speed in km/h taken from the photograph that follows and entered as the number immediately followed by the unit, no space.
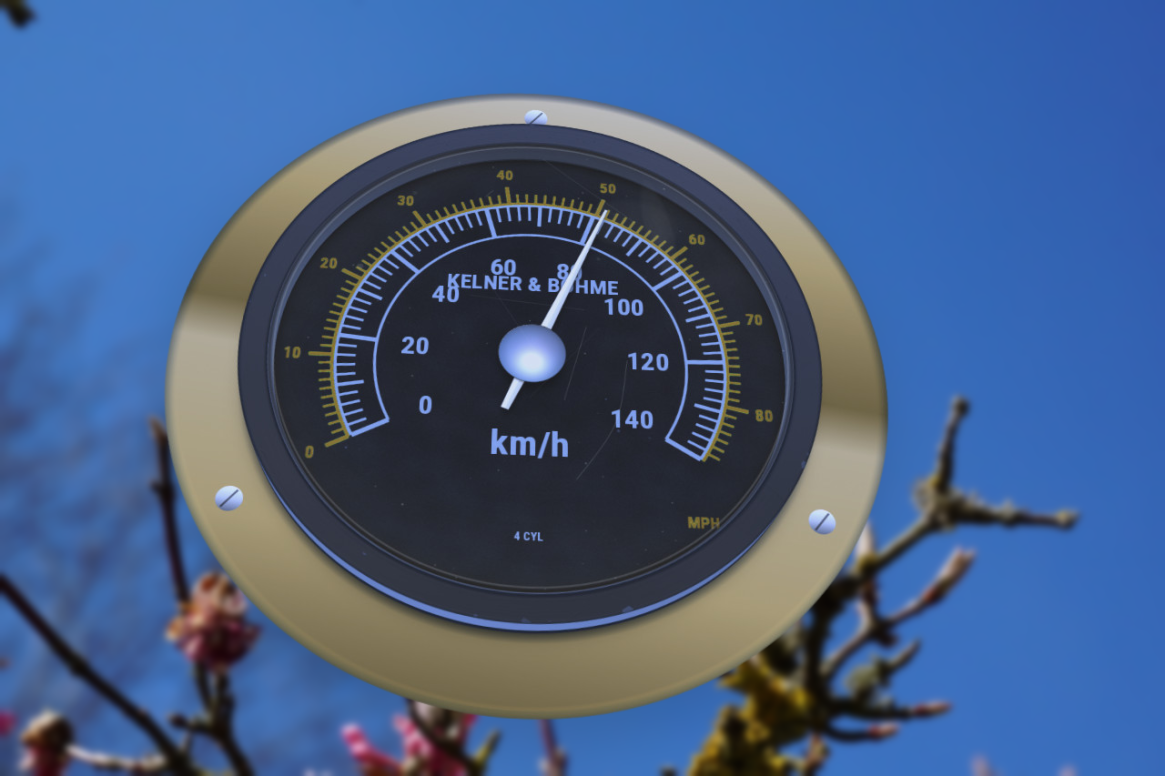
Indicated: 82km/h
